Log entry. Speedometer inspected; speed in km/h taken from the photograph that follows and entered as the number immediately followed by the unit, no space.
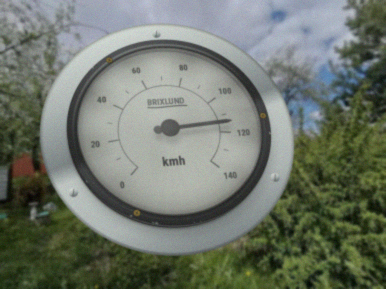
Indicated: 115km/h
